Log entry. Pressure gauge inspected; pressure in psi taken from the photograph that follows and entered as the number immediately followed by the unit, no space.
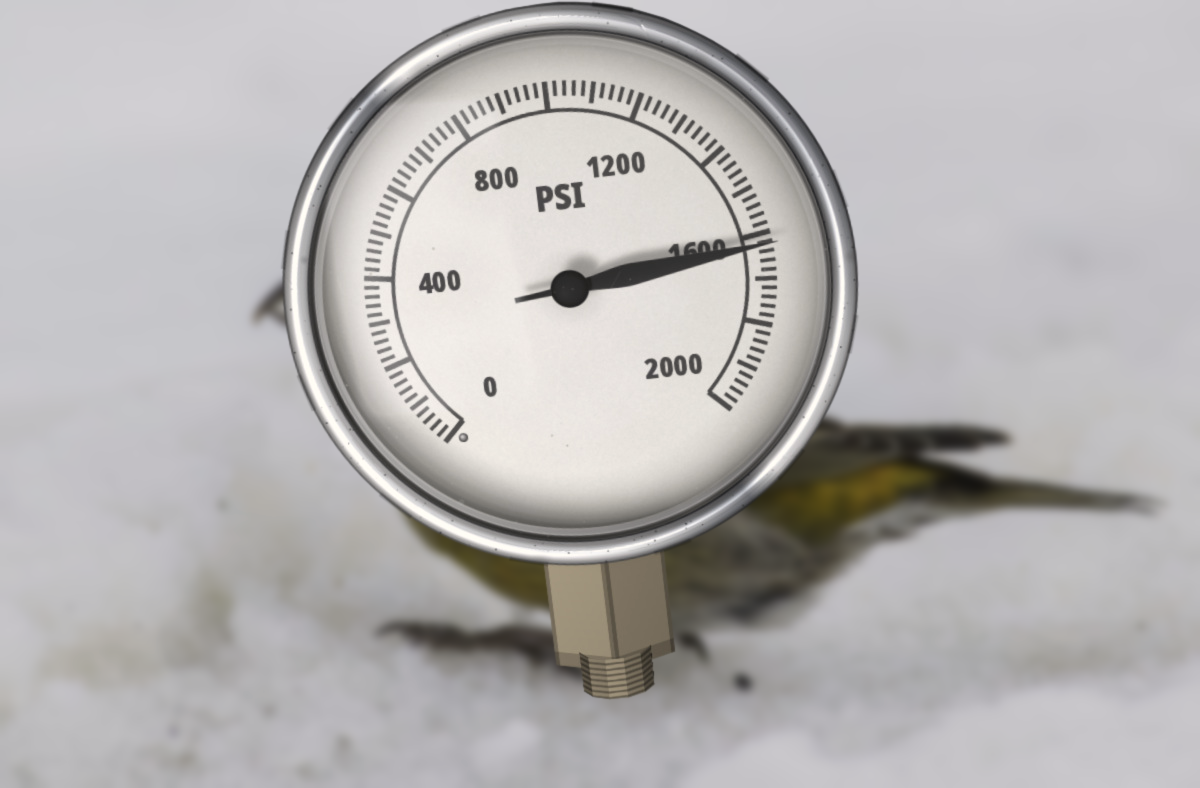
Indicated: 1620psi
